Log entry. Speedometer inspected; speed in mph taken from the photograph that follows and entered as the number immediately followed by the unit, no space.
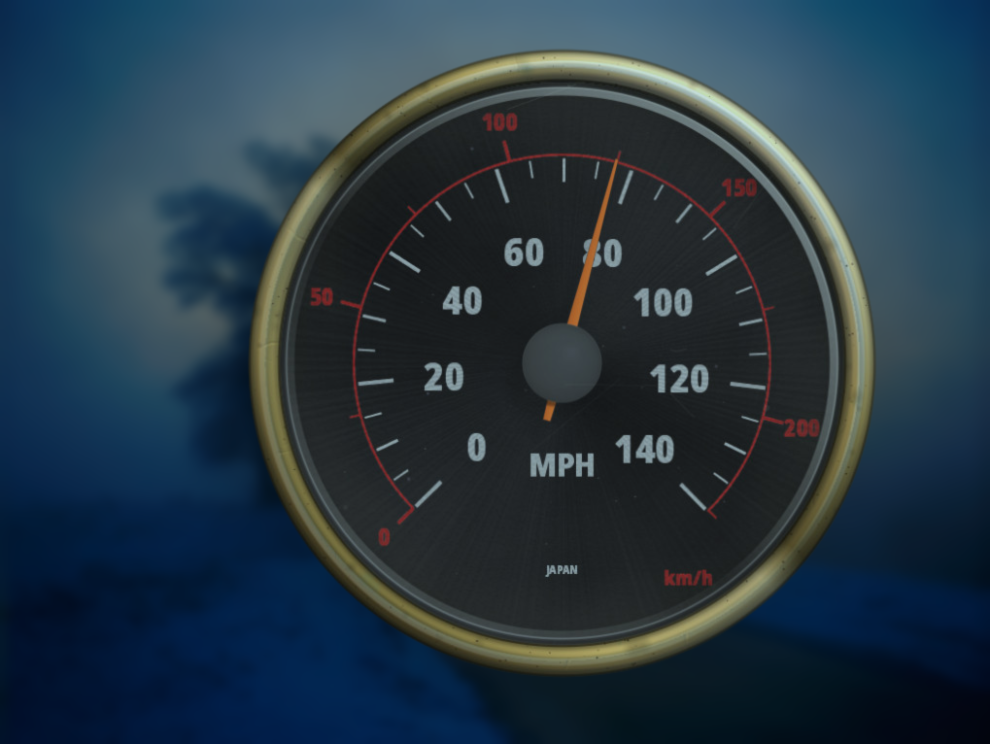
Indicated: 77.5mph
